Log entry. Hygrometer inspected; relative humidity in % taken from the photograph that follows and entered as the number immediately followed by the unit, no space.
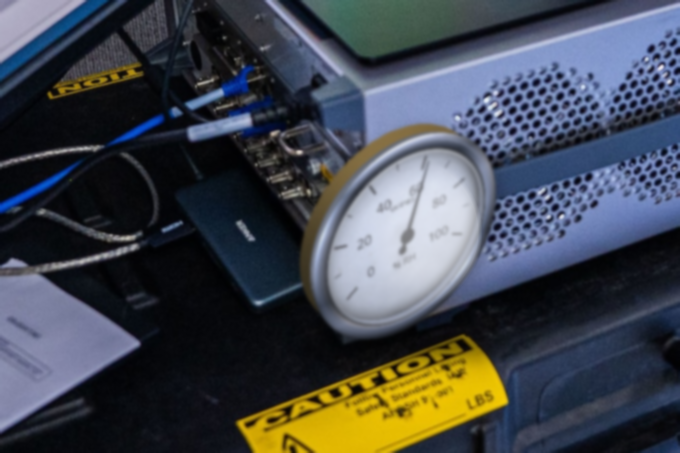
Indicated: 60%
